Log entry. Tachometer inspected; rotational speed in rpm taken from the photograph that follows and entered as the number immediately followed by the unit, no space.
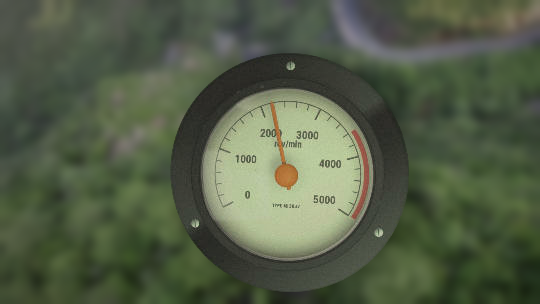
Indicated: 2200rpm
